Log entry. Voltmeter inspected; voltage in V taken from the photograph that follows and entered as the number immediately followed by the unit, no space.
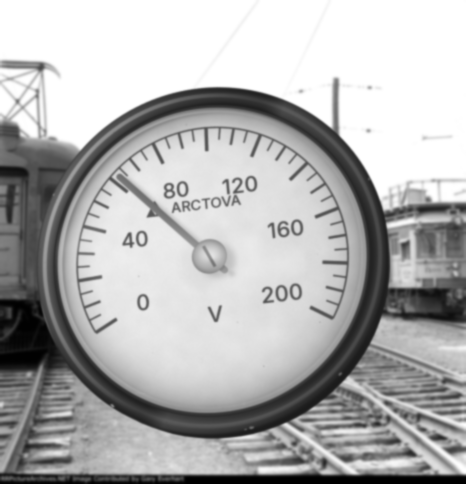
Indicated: 62.5V
